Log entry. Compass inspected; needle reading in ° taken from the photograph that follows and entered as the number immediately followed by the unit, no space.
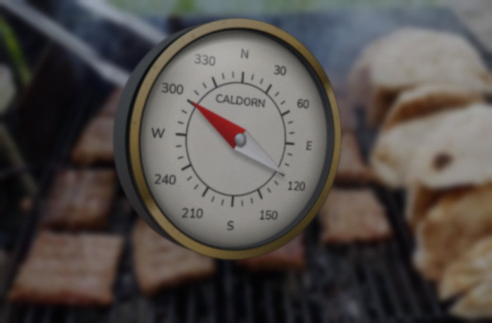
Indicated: 300°
